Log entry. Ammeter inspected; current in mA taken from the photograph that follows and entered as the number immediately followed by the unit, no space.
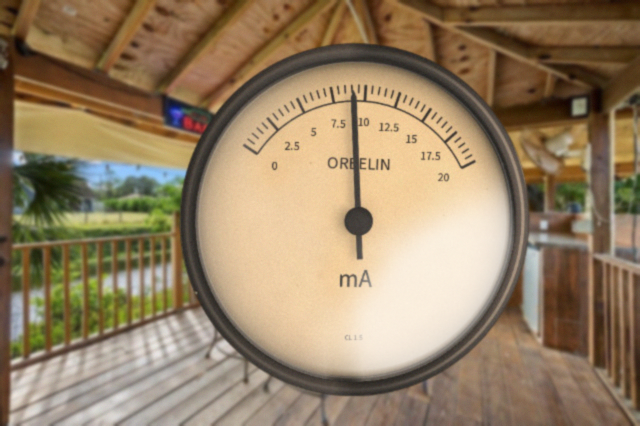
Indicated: 9mA
